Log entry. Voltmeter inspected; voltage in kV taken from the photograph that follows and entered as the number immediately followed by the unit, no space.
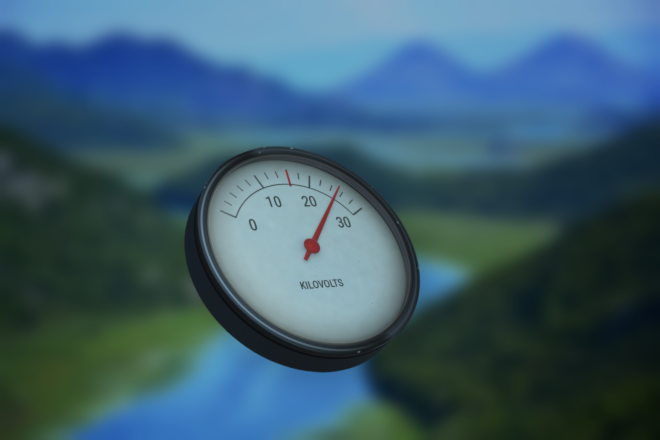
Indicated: 25kV
